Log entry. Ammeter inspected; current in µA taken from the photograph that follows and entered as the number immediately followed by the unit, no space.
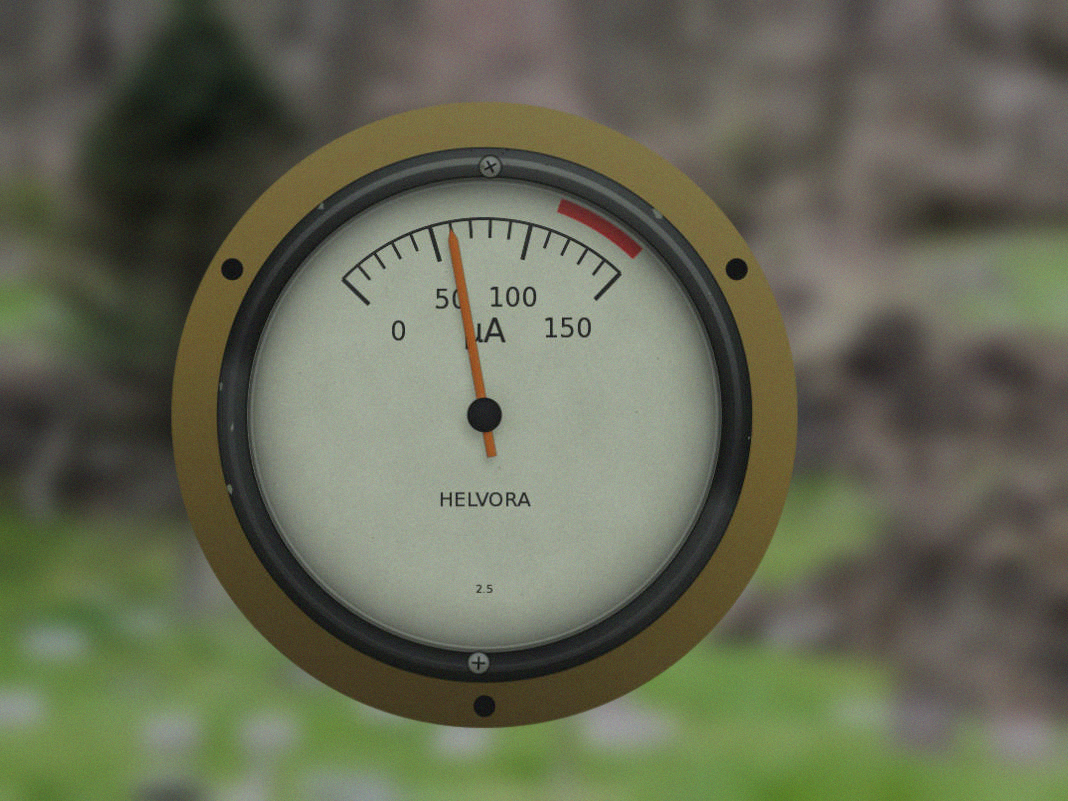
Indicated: 60µA
